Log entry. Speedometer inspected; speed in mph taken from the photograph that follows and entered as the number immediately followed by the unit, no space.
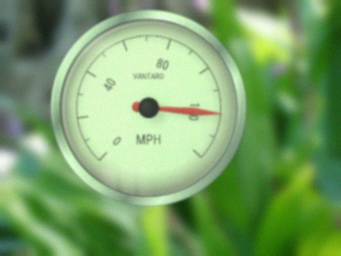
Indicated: 120mph
